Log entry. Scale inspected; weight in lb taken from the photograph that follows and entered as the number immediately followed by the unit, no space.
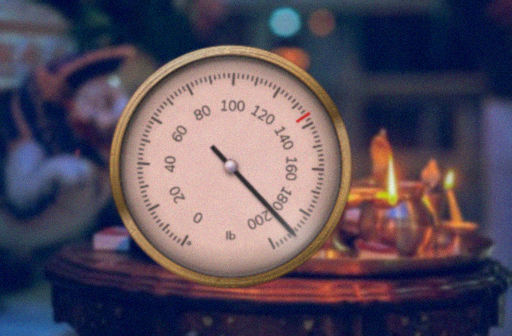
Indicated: 190lb
